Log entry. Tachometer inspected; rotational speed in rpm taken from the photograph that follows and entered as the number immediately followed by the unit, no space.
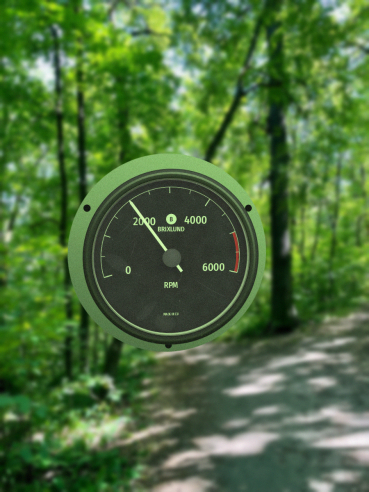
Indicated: 2000rpm
